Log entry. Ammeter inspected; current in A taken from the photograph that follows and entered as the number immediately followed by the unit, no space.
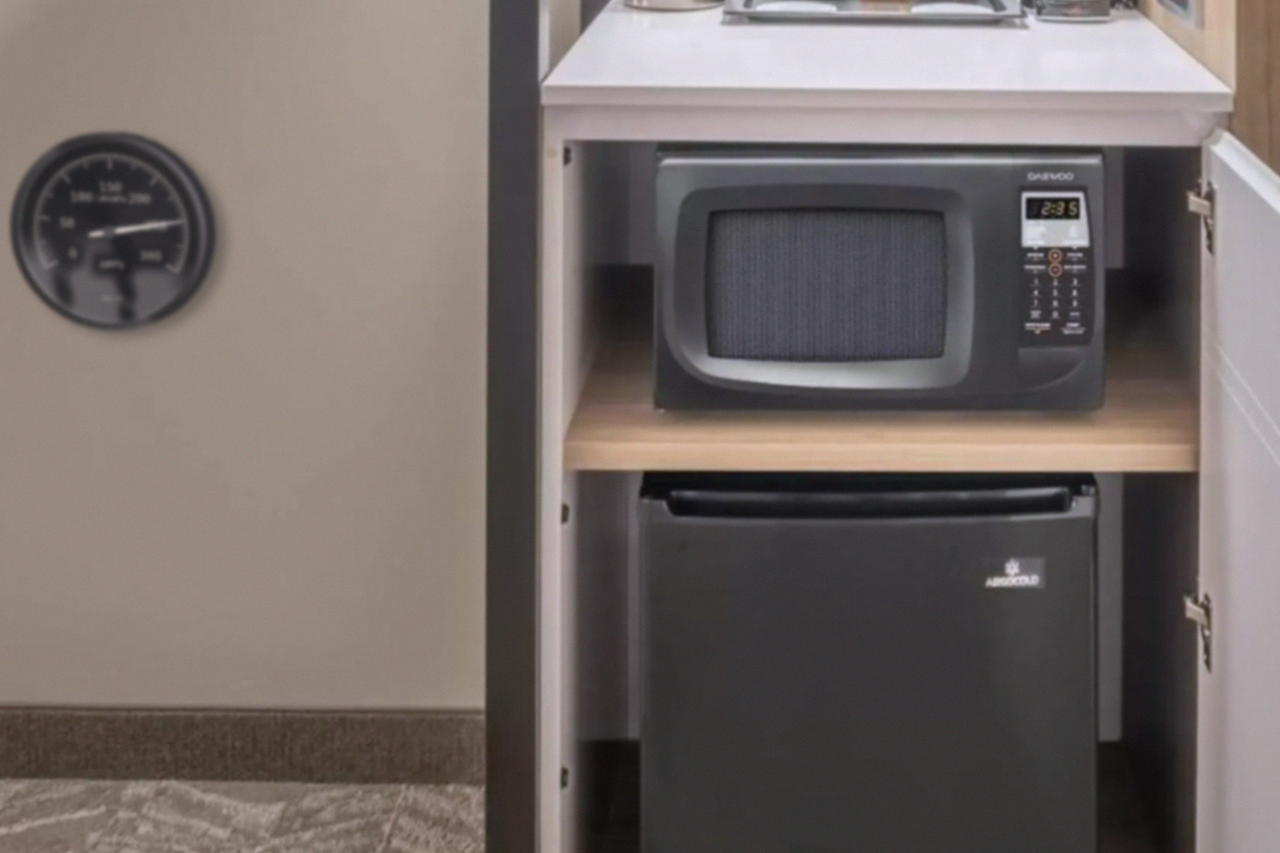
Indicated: 250A
